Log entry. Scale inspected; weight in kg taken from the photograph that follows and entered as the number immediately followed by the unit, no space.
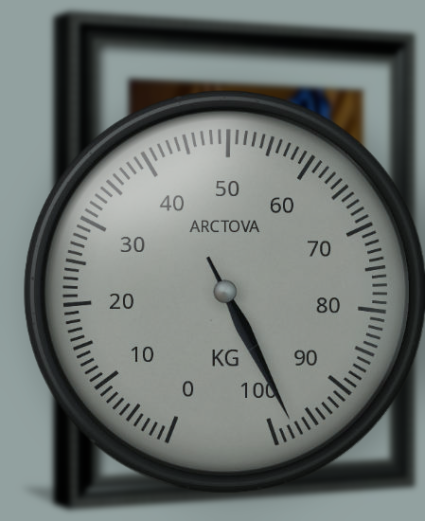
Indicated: 97.5kg
